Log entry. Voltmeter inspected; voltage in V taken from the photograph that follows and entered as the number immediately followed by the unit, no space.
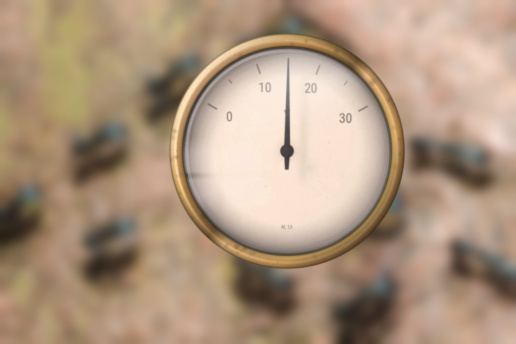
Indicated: 15V
